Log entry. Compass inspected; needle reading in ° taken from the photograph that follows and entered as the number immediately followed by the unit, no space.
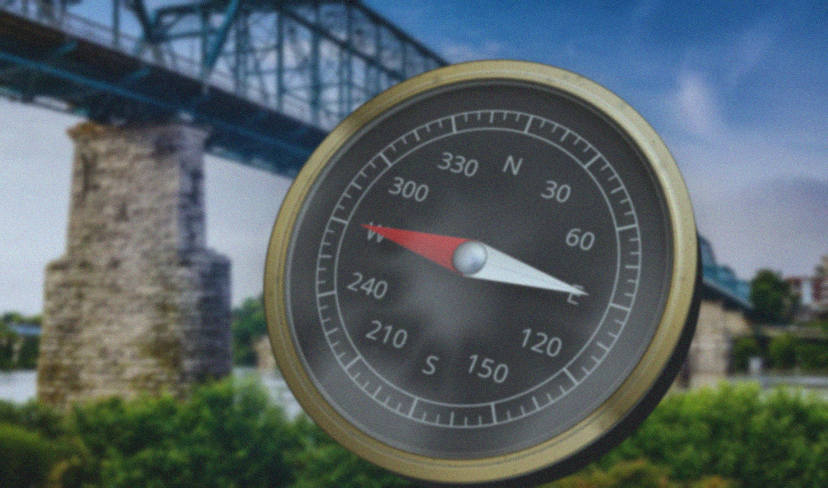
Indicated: 270°
